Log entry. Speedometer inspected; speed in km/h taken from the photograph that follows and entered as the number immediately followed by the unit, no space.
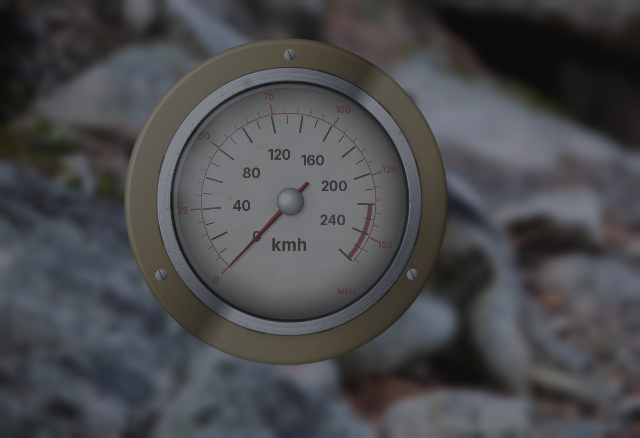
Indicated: 0km/h
